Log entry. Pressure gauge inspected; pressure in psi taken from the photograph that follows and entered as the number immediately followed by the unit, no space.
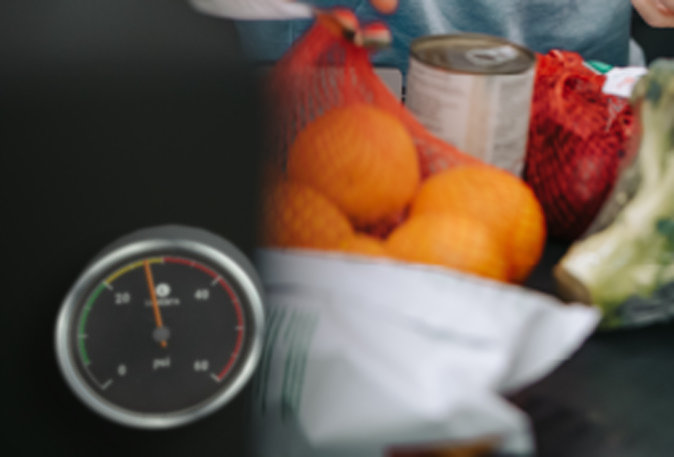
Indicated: 27.5psi
